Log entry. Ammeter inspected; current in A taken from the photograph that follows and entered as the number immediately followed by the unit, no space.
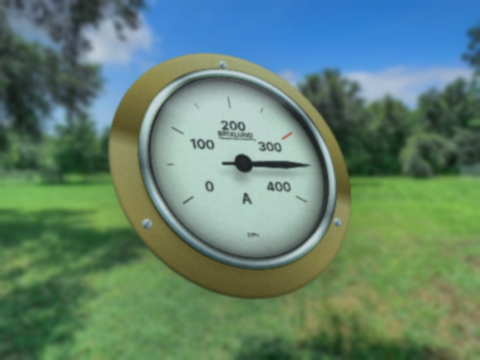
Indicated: 350A
